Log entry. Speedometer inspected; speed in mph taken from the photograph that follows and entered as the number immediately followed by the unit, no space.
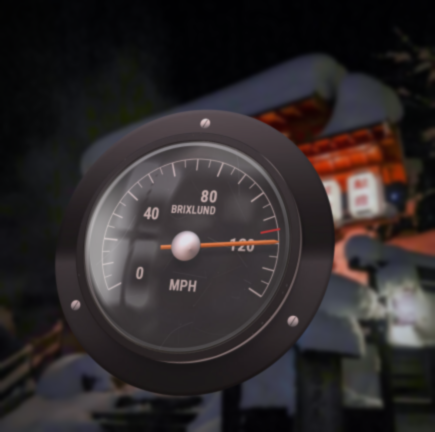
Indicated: 120mph
